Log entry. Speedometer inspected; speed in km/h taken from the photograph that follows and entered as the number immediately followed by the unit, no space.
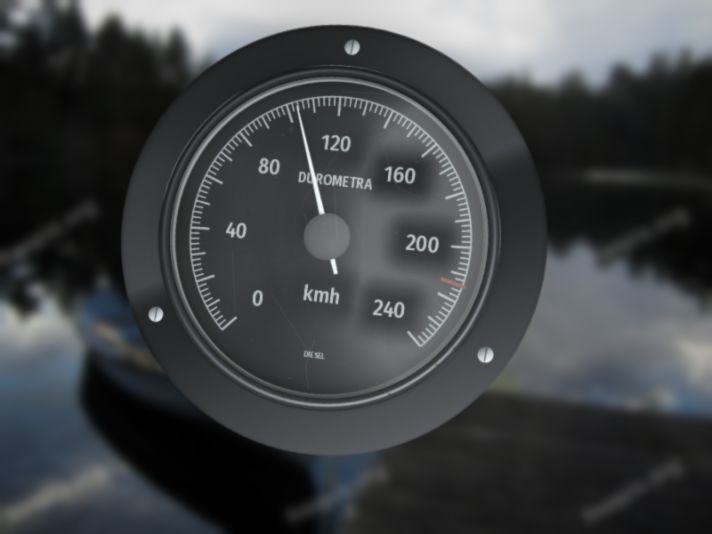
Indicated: 104km/h
